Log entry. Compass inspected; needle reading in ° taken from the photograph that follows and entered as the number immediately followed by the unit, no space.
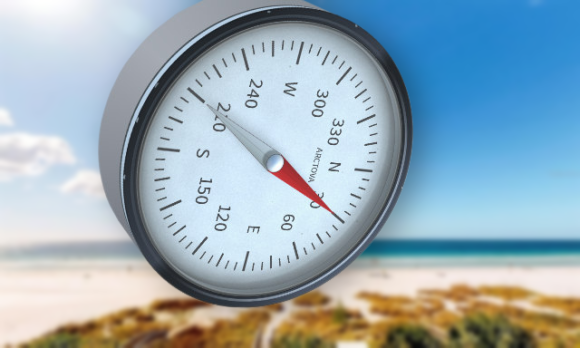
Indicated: 30°
